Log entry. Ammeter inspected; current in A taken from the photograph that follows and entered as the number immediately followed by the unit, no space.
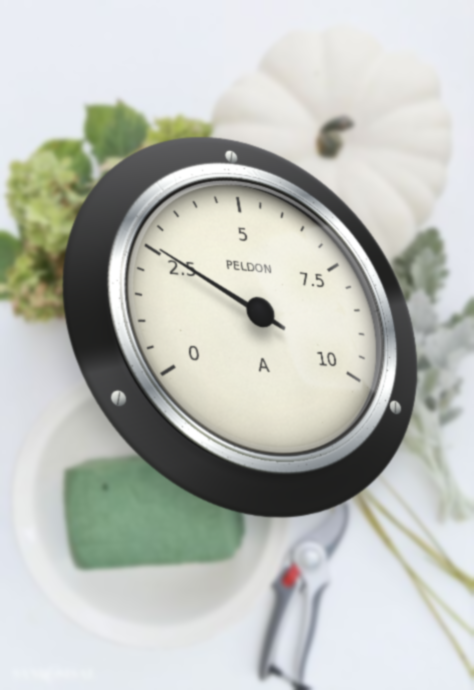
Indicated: 2.5A
